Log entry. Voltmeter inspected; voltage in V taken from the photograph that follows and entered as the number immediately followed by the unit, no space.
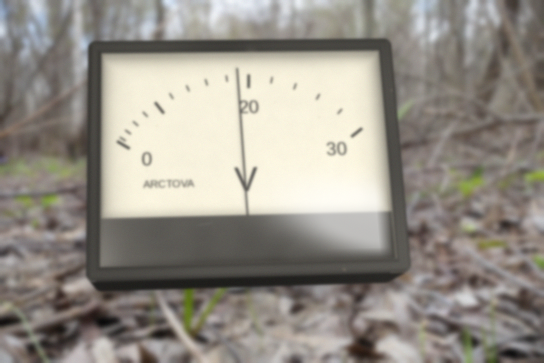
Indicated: 19V
